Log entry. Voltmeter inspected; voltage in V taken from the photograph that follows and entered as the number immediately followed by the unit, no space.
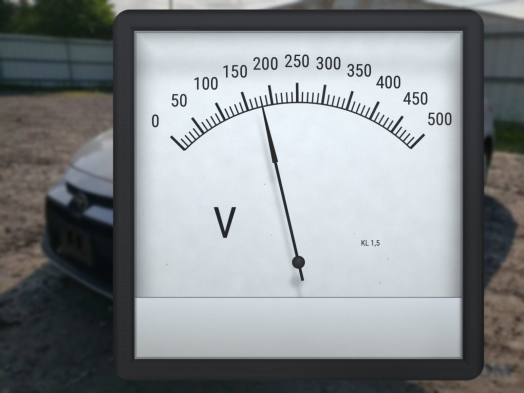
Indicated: 180V
